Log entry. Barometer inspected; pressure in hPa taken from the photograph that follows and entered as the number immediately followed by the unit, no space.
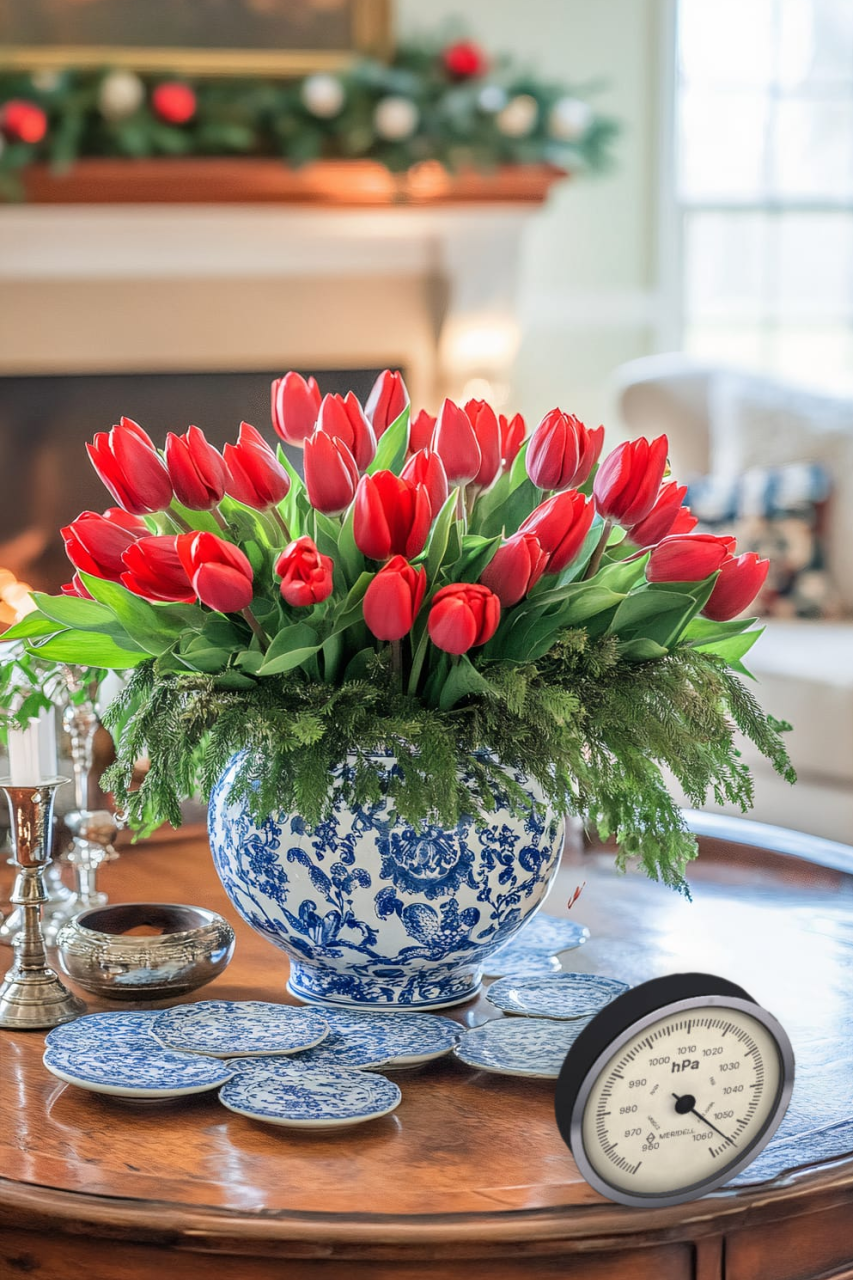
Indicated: 1055hPa
